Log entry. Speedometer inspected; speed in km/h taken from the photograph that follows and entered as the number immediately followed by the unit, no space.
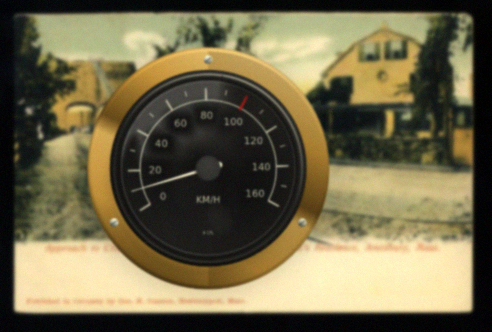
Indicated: 10km/h
